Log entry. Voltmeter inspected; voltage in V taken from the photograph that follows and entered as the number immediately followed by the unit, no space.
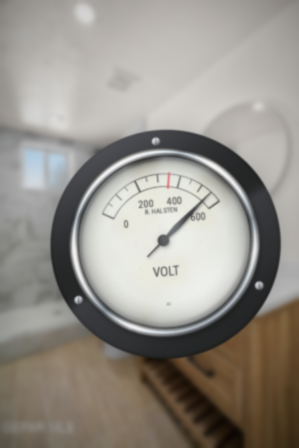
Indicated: 550V
